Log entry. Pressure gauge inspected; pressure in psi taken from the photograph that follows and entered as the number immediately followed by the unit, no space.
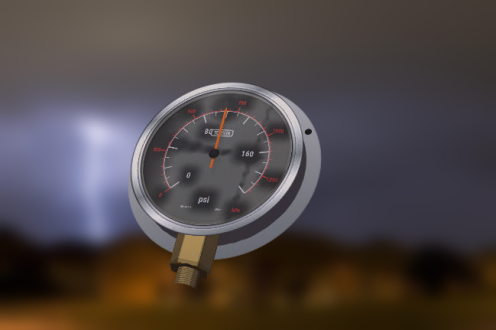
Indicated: 100psi
